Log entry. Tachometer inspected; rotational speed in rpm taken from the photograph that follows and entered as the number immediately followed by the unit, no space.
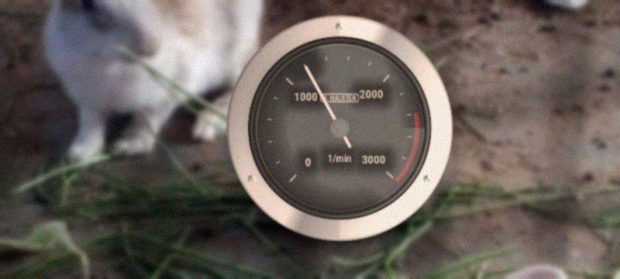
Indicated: 1200rpm
